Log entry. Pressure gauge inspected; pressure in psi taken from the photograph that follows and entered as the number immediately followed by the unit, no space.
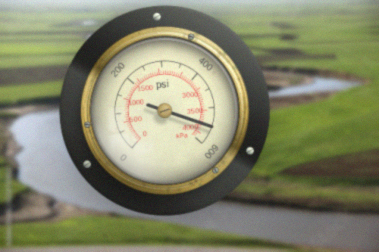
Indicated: 550psi
